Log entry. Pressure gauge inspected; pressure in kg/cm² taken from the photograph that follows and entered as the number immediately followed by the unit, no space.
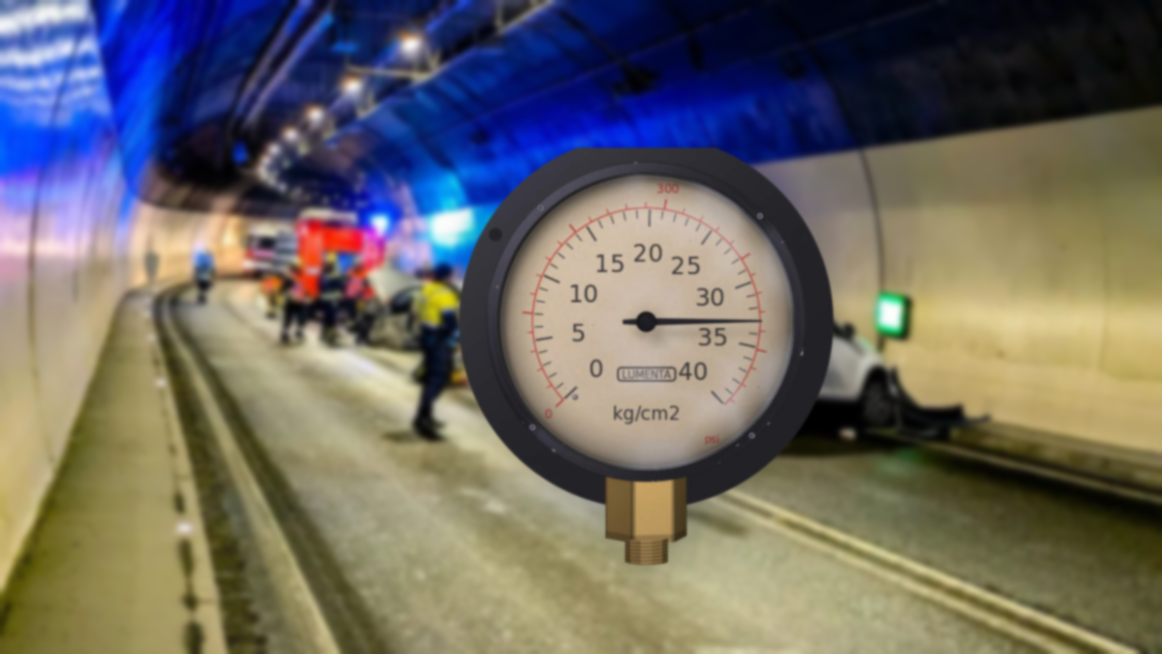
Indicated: 33kg/cm²
